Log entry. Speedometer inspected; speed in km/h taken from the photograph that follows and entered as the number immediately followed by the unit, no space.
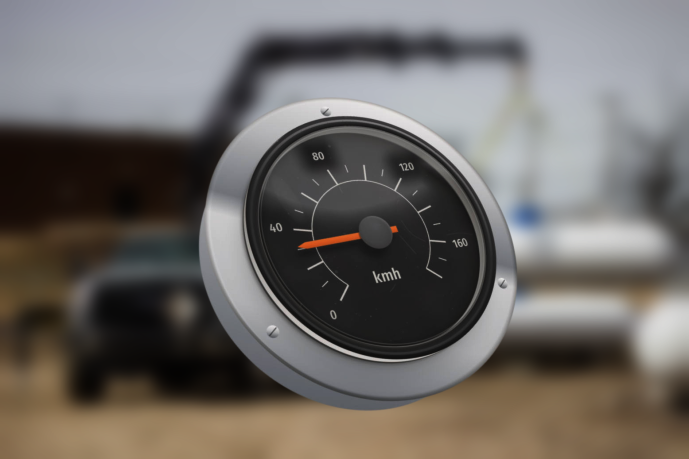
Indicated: 30km/h
